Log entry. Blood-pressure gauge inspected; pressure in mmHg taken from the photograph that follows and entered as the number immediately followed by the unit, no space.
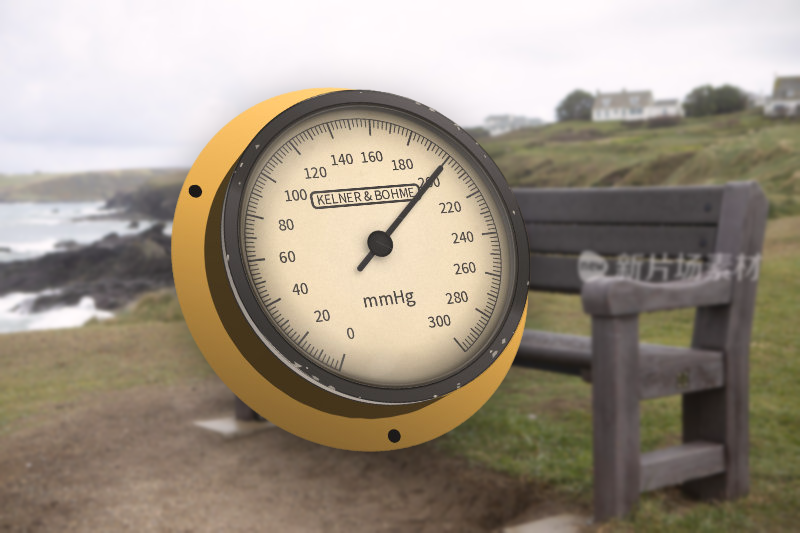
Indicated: 200mmHg
